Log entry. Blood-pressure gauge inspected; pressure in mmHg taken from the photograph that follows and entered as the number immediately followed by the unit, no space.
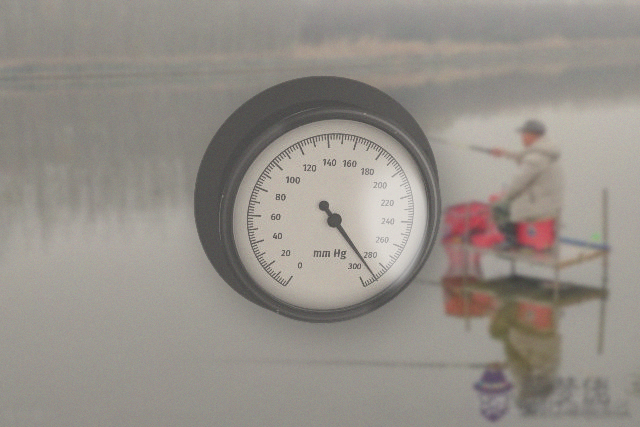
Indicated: 290mmHg
